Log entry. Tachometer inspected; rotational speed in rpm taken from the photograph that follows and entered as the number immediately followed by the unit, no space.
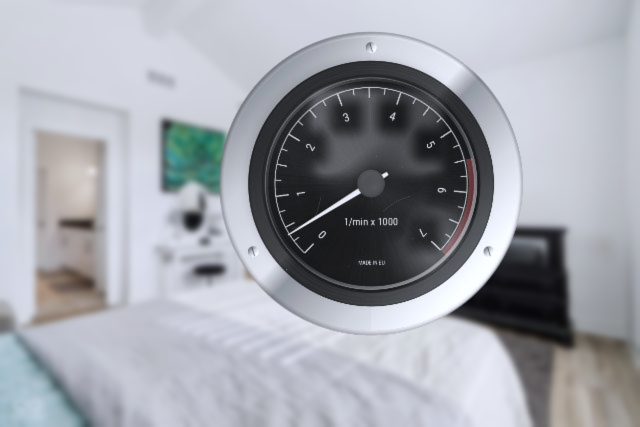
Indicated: 375rpm
